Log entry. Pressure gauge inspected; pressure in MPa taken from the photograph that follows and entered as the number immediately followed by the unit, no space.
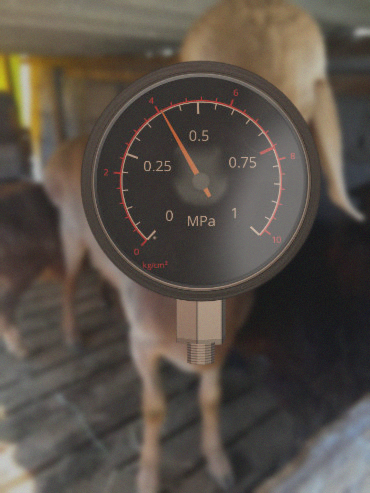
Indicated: 0.4MPa
